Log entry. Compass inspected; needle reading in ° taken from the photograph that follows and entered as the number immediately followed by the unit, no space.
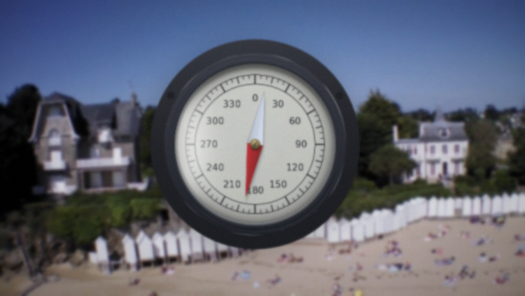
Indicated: 190°
